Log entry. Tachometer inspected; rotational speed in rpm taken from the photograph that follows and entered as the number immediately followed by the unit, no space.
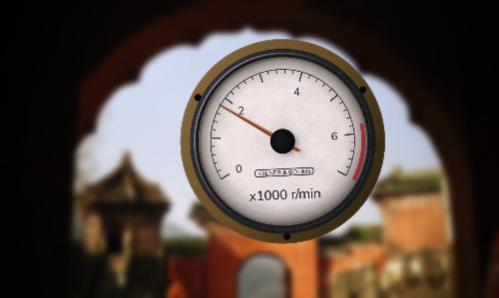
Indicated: 1800rpm
